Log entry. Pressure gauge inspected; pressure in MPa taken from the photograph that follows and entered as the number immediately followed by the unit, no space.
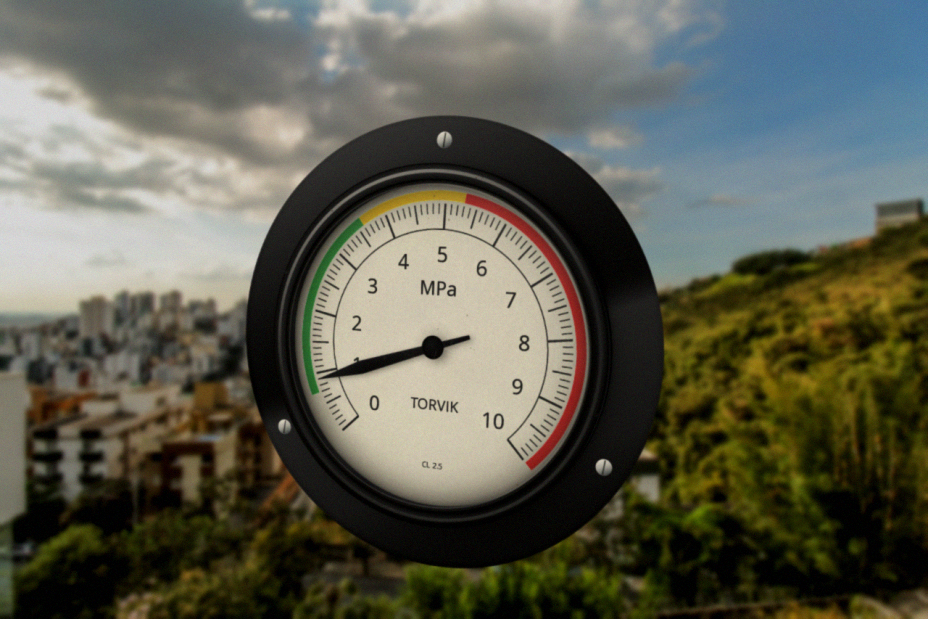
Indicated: 0.9MPa
